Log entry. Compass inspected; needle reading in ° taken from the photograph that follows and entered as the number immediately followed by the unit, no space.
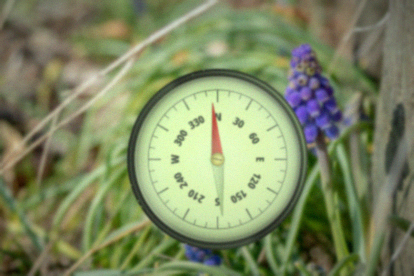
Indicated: 355°
